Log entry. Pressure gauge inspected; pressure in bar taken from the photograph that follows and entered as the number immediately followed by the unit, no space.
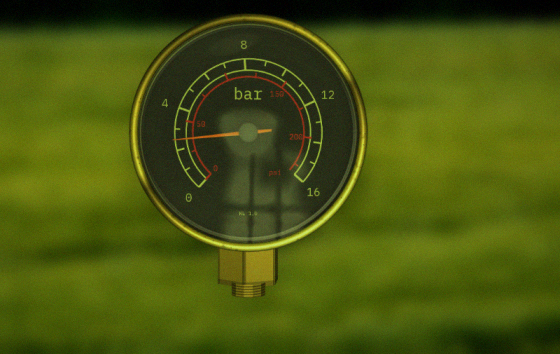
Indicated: 2.5bar
